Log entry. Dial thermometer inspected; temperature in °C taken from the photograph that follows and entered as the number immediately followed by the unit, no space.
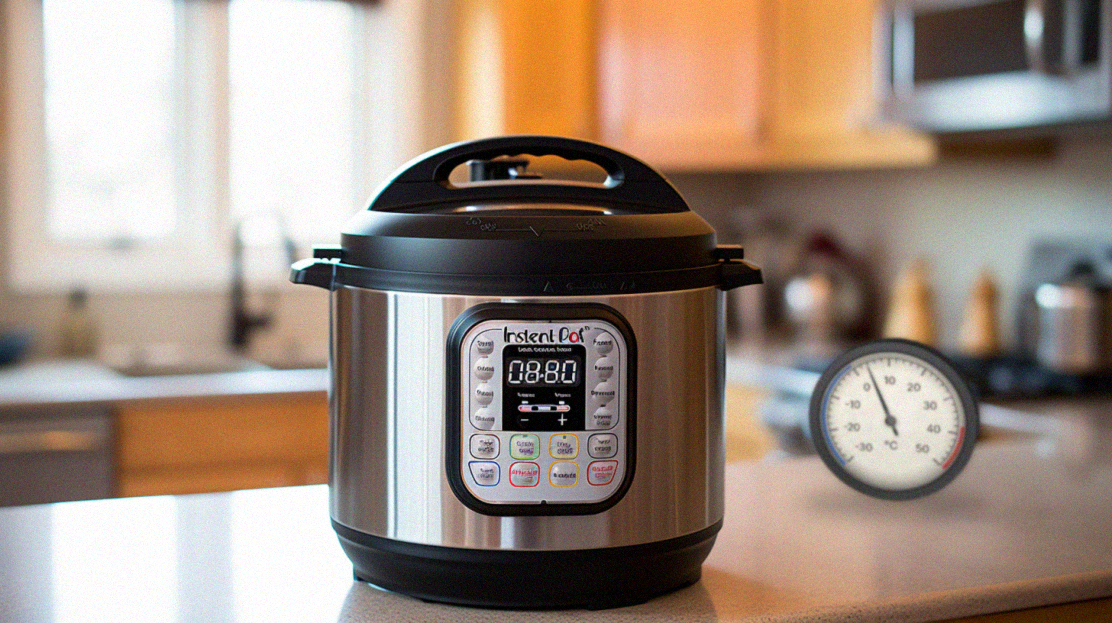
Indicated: 4°C
